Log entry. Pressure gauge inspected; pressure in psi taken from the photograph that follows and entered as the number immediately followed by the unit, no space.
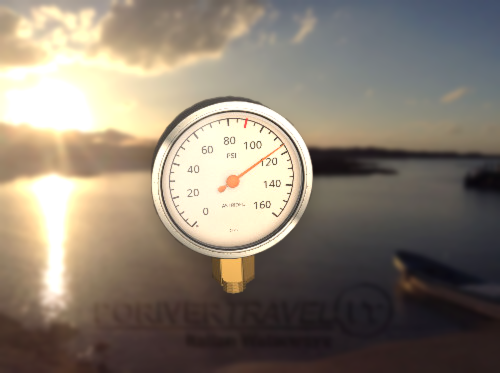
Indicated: 115psi
